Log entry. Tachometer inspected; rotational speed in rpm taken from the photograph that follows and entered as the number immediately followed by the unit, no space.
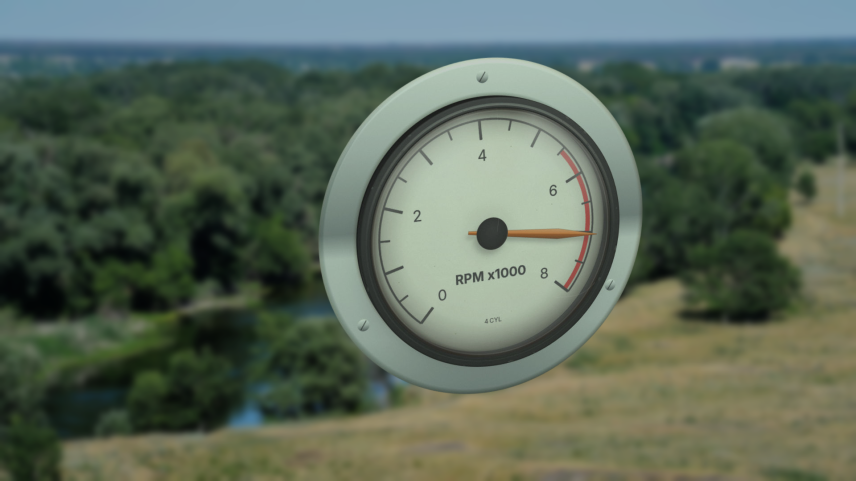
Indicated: 7000rpm
